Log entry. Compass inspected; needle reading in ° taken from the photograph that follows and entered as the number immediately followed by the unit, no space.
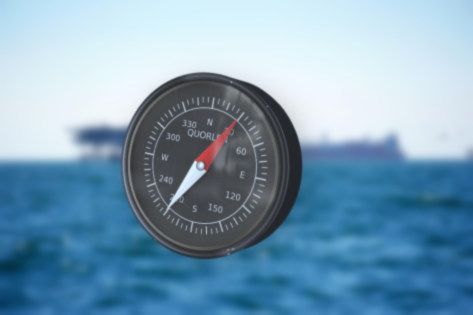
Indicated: 30°
